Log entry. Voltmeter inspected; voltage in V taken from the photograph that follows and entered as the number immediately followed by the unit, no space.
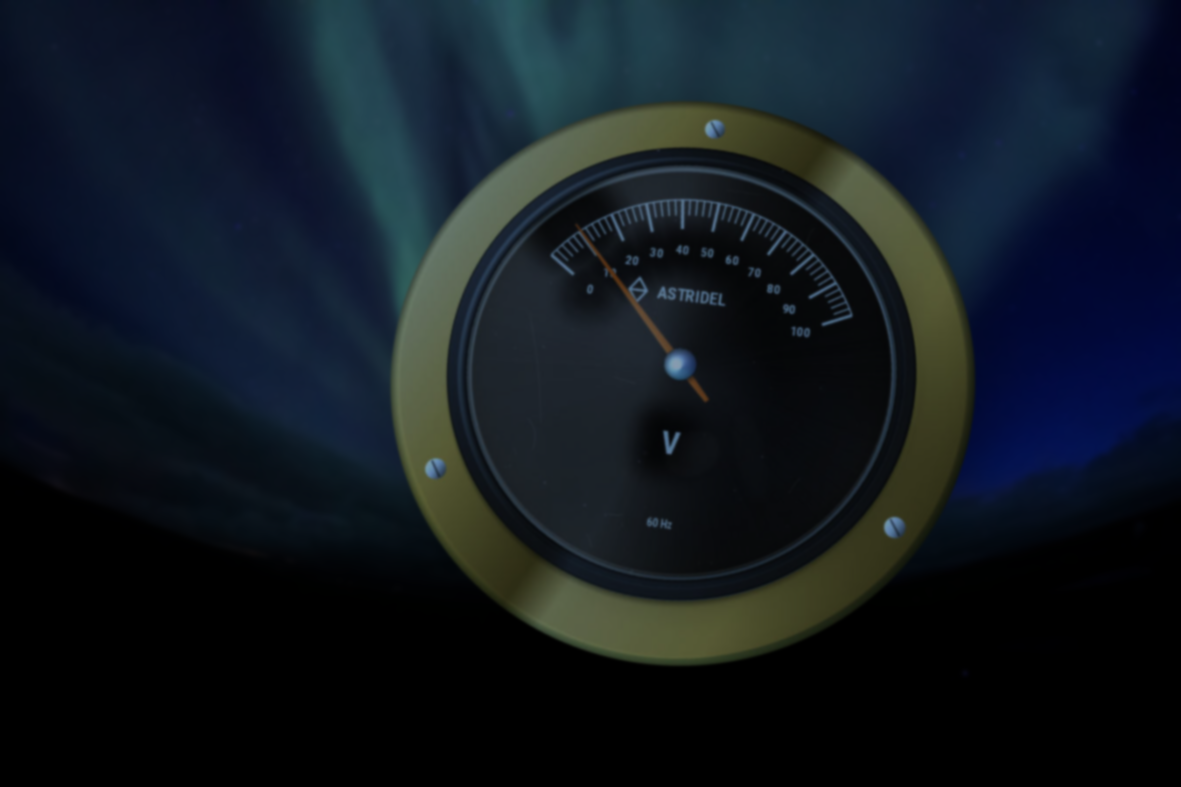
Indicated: 10V
